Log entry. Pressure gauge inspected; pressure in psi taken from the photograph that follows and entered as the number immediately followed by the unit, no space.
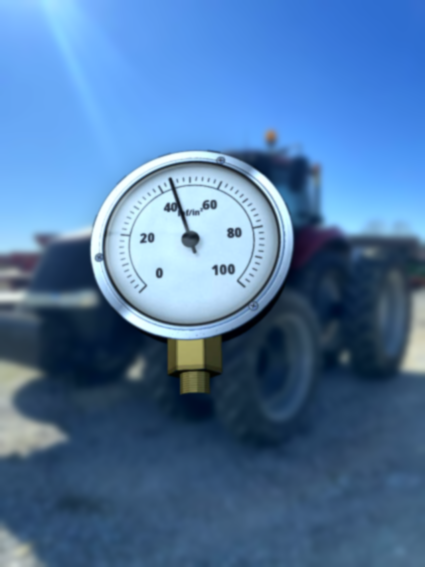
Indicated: 44psi
